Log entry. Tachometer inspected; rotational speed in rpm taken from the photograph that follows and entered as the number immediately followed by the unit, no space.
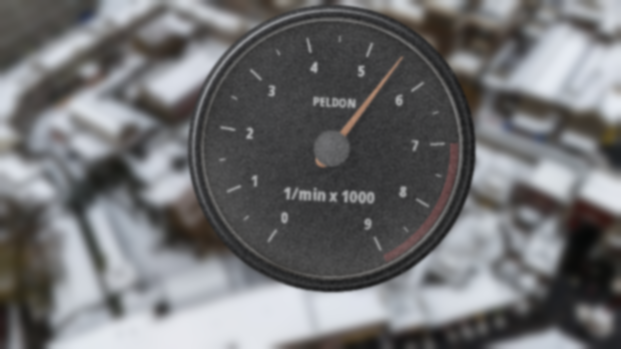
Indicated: 5500rpm
